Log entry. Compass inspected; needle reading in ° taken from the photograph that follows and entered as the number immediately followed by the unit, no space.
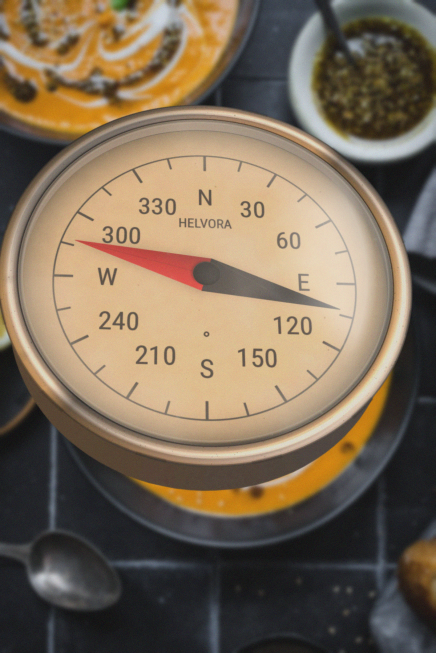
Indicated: 285°
